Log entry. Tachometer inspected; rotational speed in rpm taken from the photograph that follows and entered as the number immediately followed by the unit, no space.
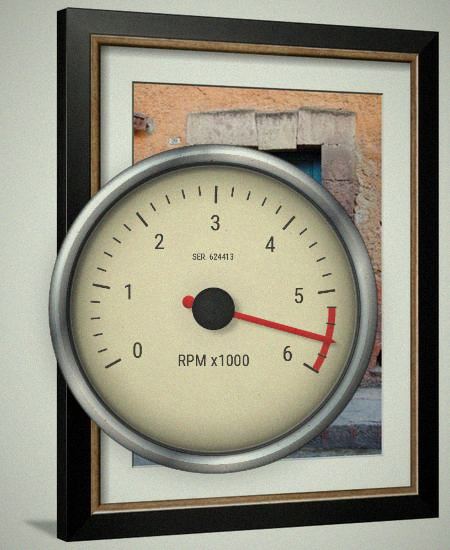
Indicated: 5600rpm
